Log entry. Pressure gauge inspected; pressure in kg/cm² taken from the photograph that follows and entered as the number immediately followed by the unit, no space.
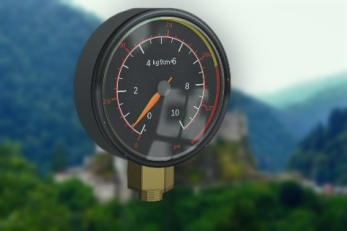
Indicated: 0.5kg/cm²
